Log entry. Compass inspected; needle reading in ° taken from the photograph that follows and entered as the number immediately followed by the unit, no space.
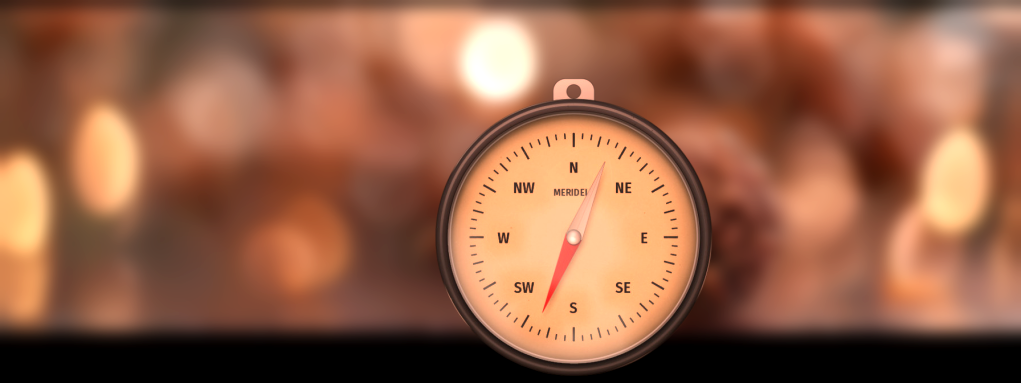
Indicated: 202.5°
